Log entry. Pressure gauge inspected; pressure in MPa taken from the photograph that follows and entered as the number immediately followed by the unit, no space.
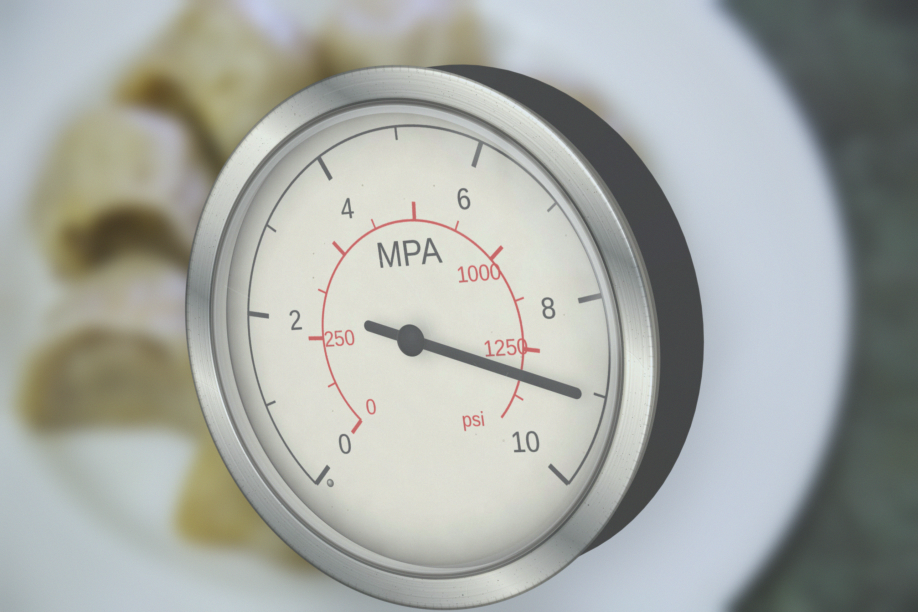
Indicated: 9MPa
